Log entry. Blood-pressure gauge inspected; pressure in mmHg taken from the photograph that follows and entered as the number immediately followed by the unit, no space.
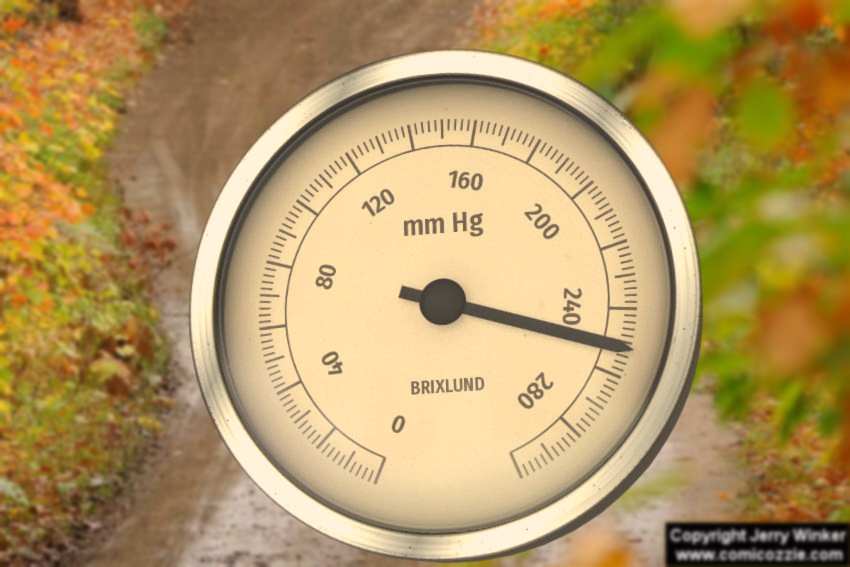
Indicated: 252mmHg
